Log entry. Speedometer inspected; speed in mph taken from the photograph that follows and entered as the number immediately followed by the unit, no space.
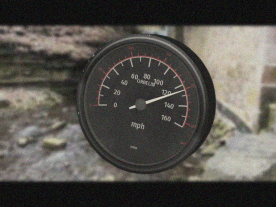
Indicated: 125mph
